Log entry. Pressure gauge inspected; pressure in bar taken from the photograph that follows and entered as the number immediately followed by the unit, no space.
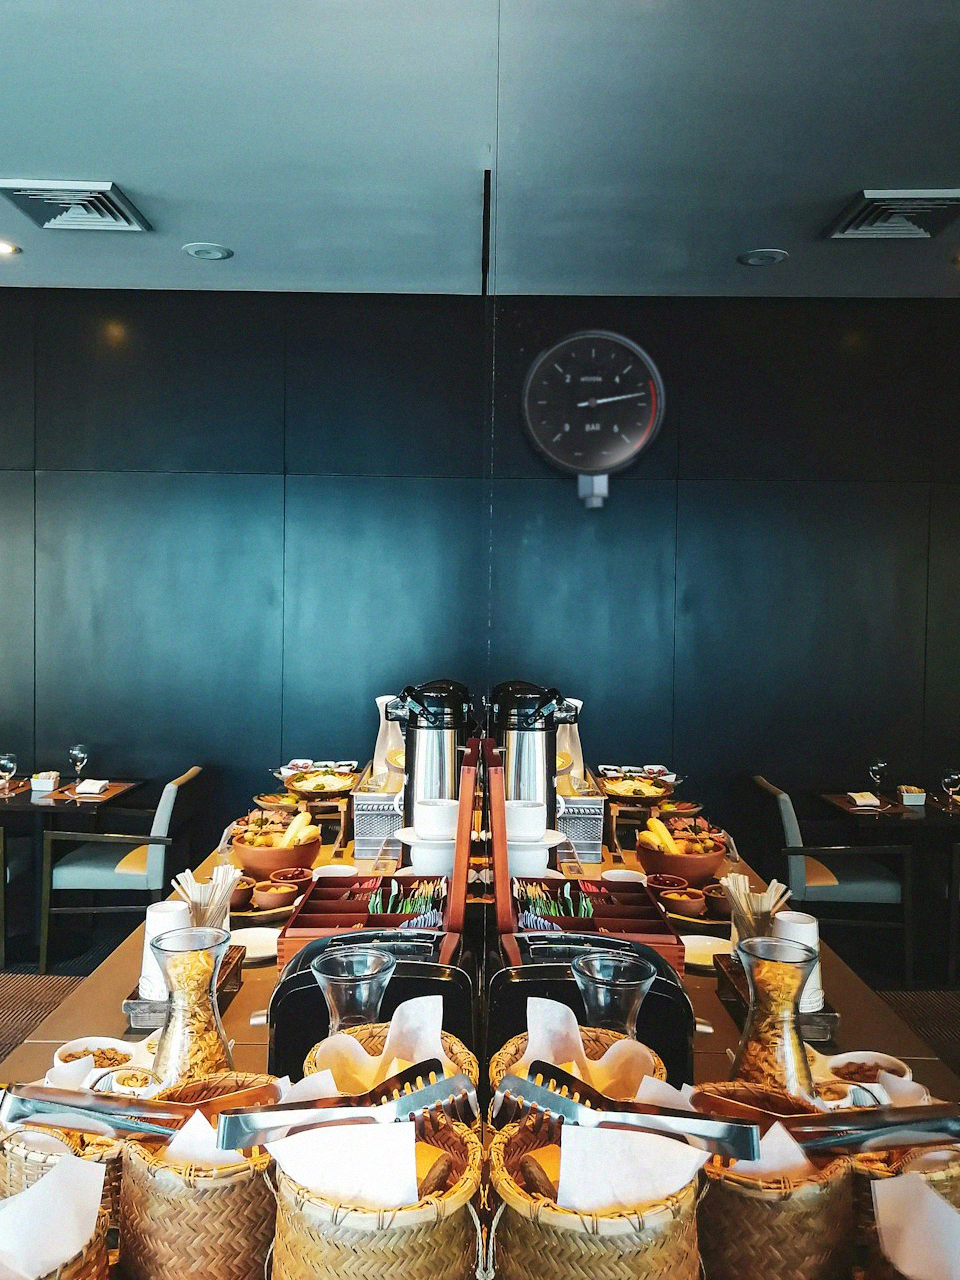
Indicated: 4.75bar
